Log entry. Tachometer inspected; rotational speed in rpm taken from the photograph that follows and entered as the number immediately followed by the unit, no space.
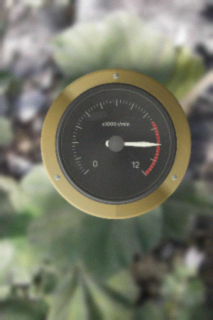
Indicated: 10000rpm
